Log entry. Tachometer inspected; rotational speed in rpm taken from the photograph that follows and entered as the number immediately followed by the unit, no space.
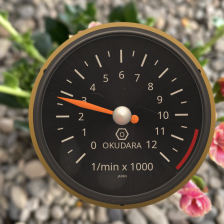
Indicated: 2750rpm
